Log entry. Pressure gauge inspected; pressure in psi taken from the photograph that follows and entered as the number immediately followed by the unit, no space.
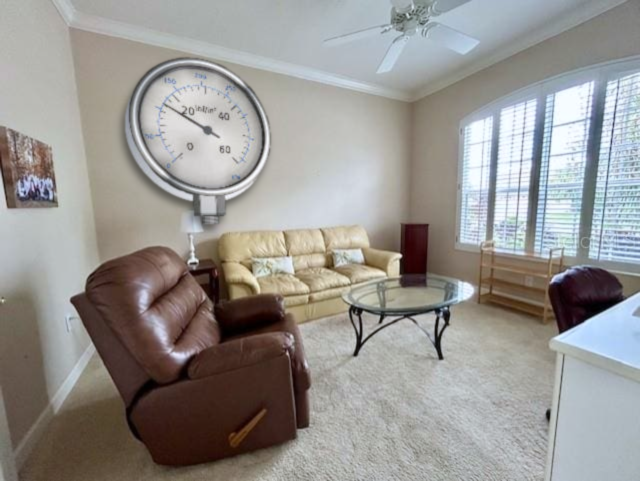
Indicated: 16psi
